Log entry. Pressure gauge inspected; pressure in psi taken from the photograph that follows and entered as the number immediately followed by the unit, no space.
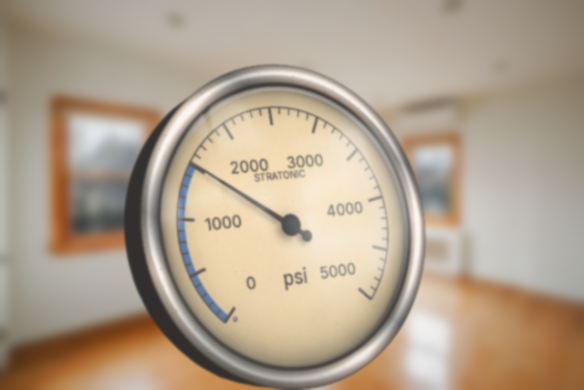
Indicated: 1500psi
